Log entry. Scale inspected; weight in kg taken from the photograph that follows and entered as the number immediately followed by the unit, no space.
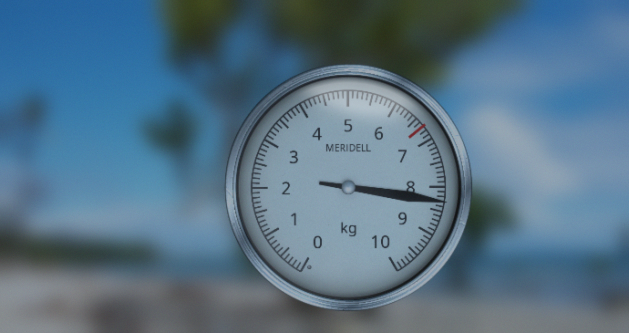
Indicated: 8.3kg
